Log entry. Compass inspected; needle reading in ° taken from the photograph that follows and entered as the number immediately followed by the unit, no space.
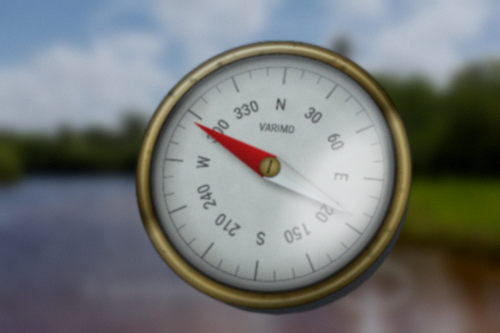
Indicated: 295°
